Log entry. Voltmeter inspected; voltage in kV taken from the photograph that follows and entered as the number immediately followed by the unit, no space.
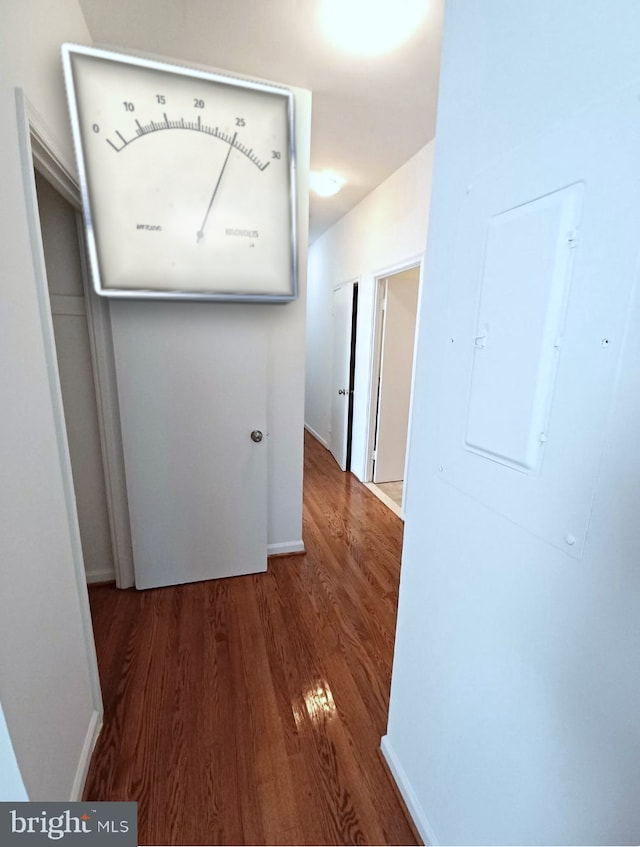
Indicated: 25kV
